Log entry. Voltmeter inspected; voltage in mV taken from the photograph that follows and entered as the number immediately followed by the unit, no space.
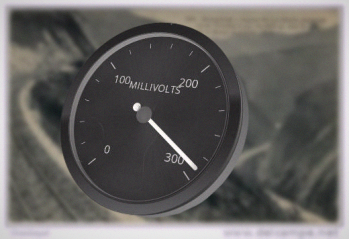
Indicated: 290mV
